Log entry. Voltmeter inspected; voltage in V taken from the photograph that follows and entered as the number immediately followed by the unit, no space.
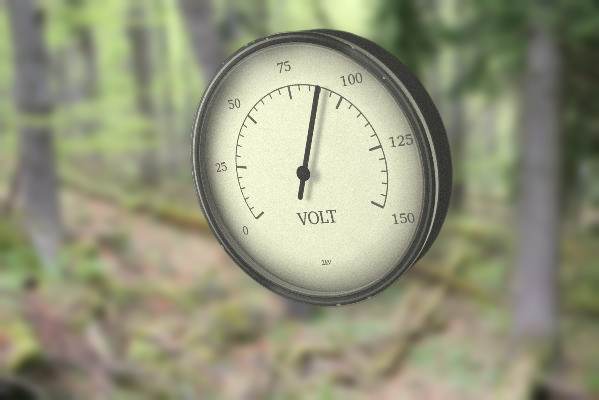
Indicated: 90V
